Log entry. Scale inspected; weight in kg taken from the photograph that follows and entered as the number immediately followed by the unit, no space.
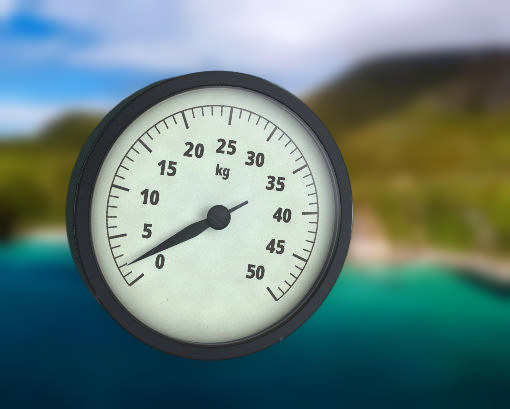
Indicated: 2kg
